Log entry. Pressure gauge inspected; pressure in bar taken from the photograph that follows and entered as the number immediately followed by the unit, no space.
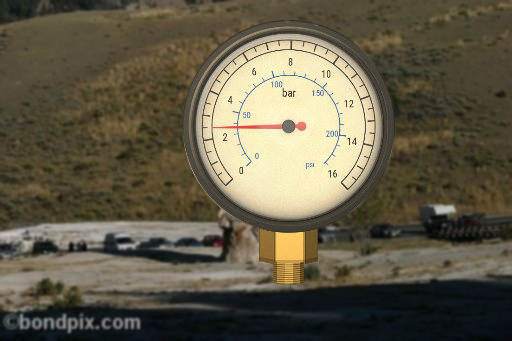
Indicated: 2.5bar
